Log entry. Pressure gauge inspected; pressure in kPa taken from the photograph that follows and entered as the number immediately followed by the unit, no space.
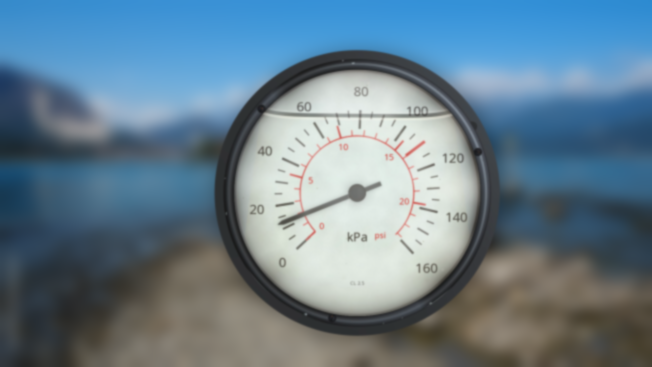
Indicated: 12.5kPa
